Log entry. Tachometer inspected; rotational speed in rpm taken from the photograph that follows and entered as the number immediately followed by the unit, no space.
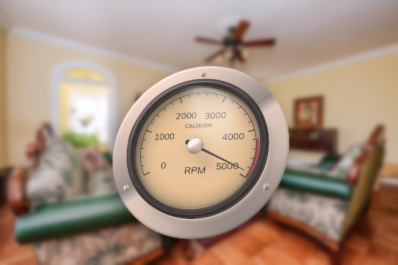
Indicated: 4900rpm
